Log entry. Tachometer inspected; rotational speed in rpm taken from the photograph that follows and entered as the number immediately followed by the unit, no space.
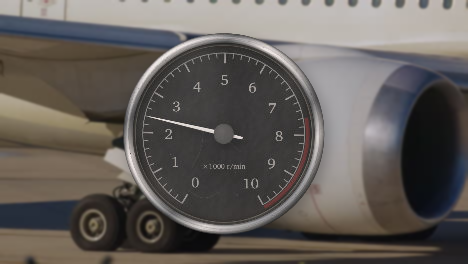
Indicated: 2400rpm
